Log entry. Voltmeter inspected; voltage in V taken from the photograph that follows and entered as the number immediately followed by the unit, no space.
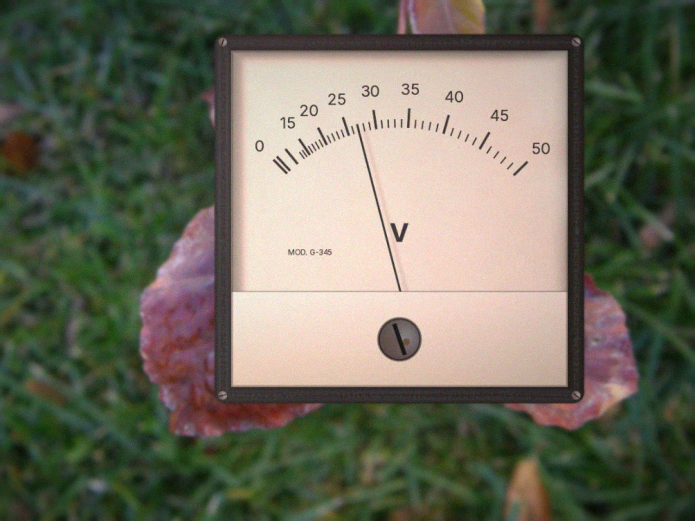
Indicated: 27V
